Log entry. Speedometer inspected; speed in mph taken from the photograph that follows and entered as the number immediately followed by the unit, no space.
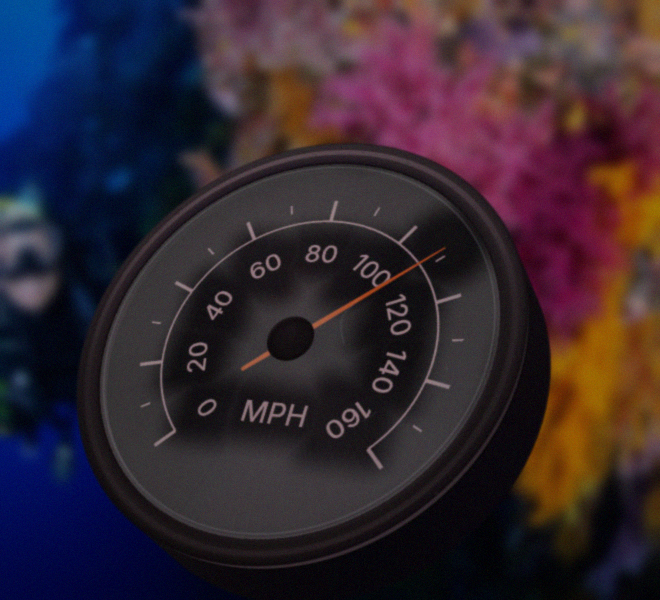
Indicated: 110mph
